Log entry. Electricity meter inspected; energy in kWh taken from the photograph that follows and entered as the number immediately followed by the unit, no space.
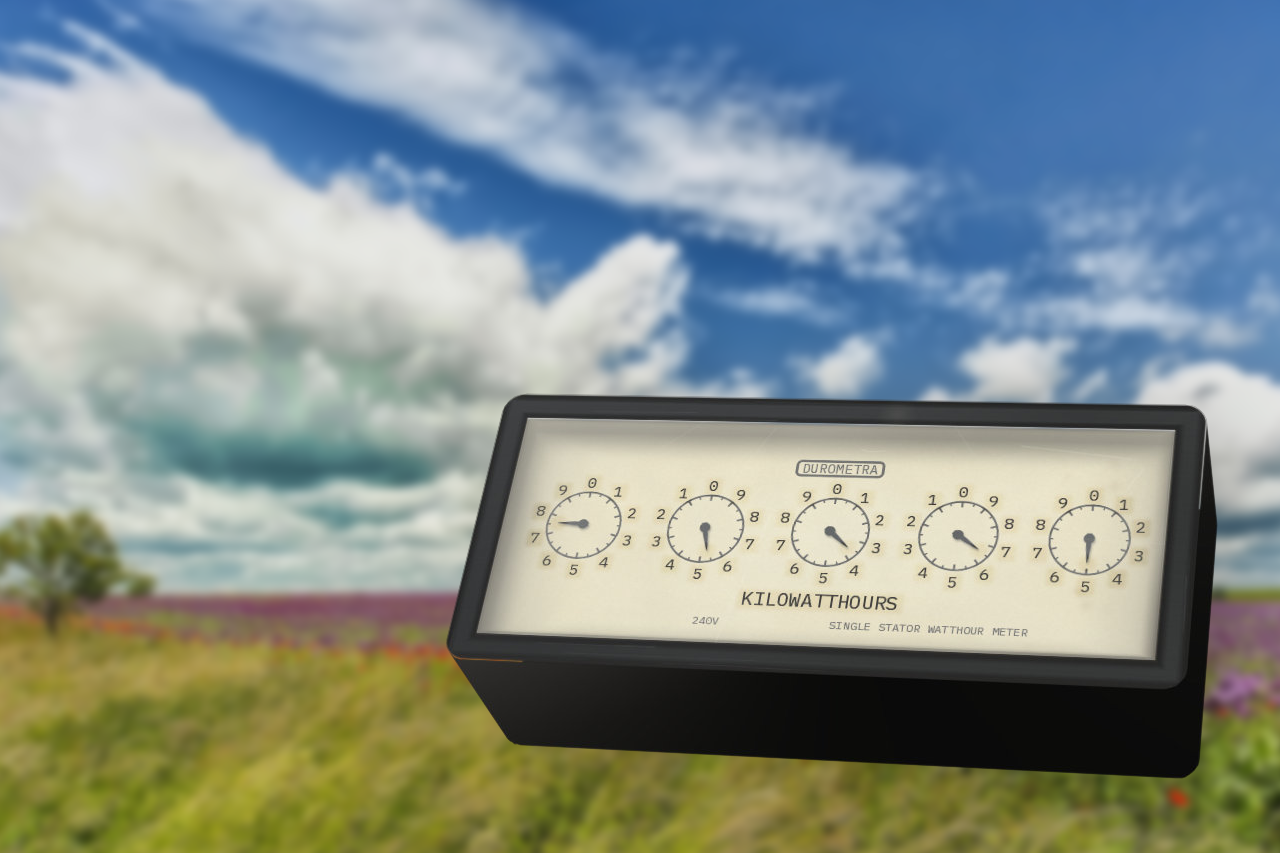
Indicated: 75365kWh
